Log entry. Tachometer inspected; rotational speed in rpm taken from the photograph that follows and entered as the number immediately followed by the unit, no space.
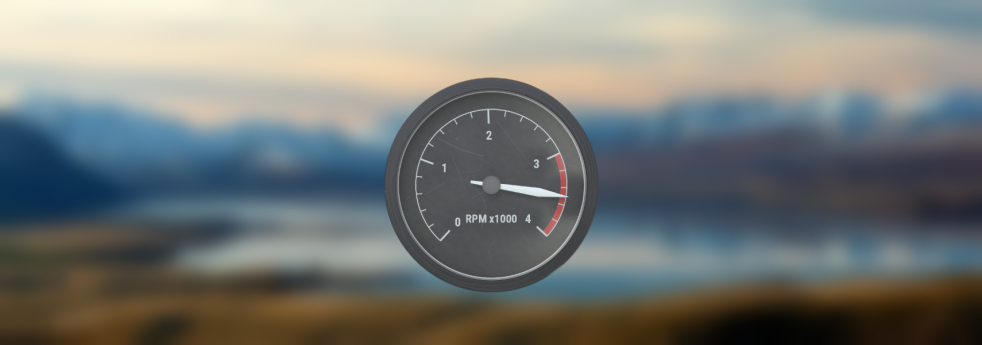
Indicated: 3500rpm
